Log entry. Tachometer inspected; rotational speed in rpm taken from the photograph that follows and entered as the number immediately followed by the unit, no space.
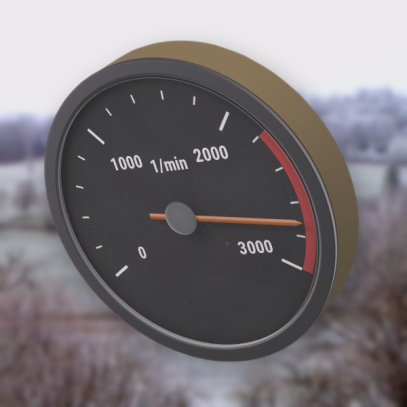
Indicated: 2700rpm
